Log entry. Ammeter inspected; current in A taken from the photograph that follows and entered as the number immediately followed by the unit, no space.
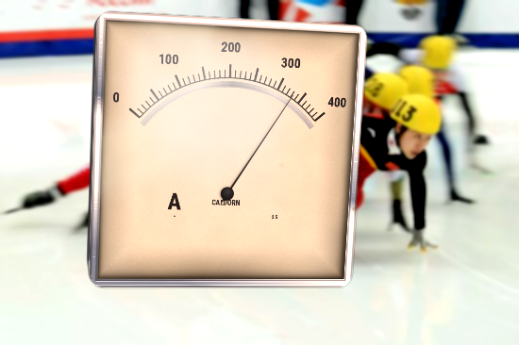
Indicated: 330A
